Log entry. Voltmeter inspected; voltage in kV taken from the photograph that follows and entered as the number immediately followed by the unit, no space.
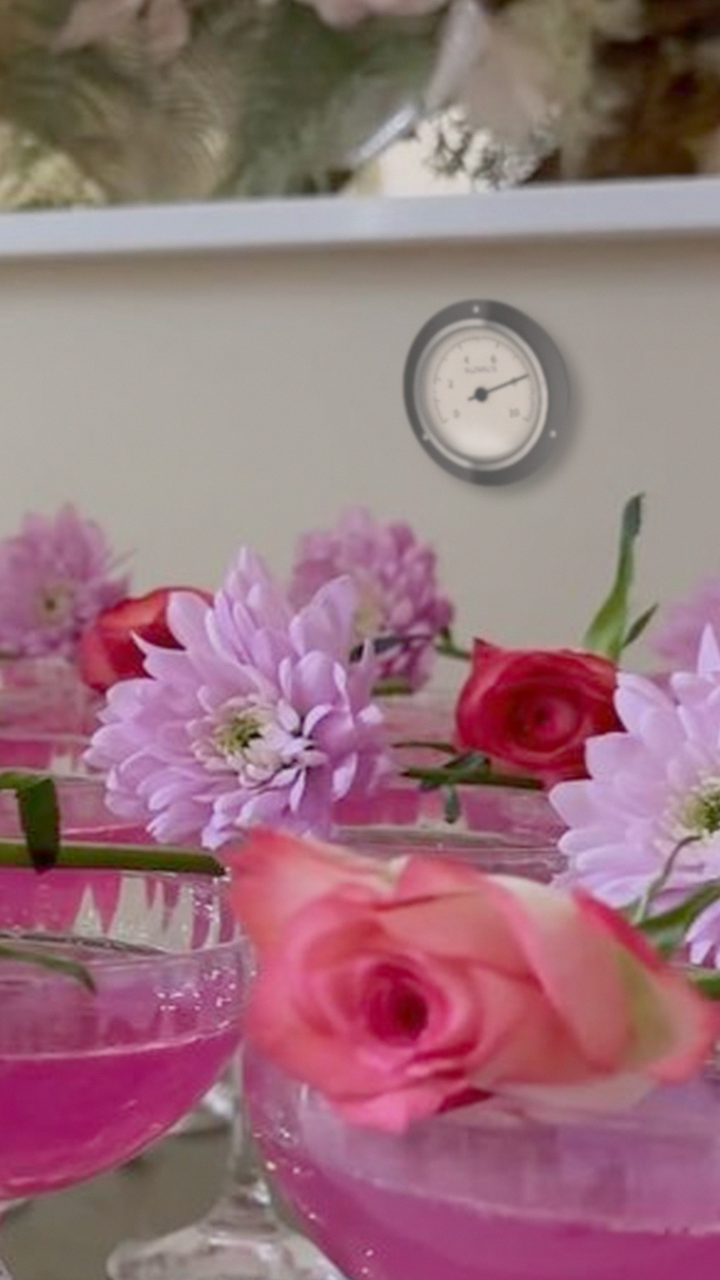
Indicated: 8kV
